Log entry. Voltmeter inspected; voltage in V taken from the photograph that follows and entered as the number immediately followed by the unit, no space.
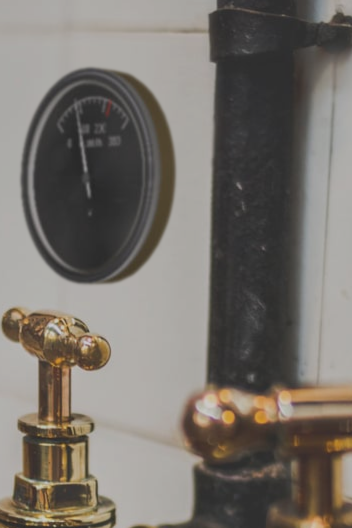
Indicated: 100V
